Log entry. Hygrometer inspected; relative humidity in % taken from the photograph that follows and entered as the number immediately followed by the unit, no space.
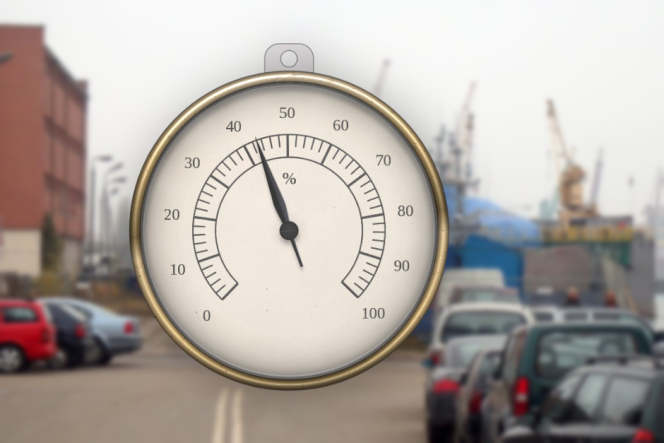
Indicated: 43%
